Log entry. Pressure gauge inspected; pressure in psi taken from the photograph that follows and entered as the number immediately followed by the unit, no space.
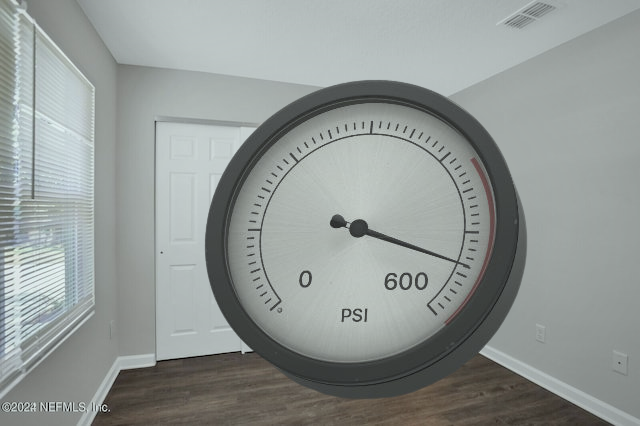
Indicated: 540psi
